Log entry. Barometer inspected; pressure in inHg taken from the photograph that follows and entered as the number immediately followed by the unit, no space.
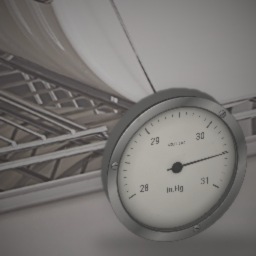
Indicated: 30.5inHg
